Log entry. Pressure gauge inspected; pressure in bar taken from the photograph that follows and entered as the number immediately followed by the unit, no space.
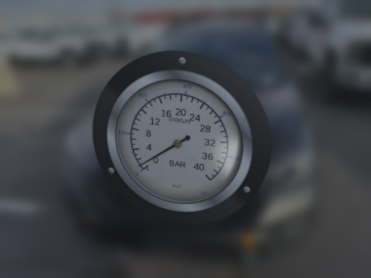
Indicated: 1bar
